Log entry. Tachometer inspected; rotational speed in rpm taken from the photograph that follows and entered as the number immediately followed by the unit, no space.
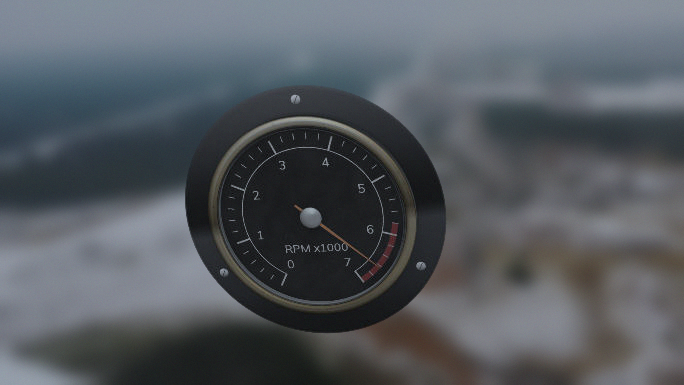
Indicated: 6600rpm
